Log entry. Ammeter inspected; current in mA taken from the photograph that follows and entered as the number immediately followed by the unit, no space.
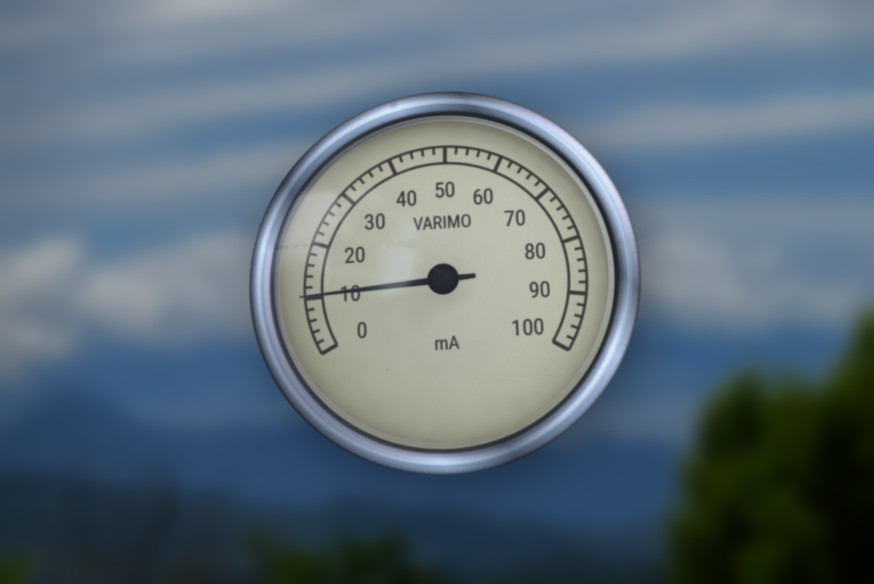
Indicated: 10mA
